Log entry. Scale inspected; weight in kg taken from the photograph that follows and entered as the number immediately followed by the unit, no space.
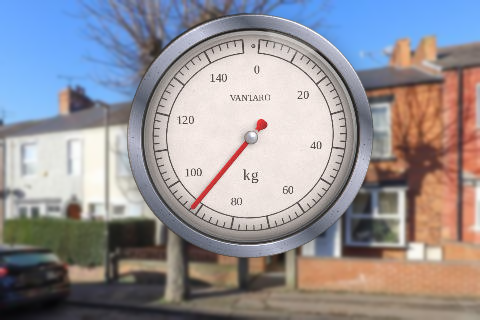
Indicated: 92kg
